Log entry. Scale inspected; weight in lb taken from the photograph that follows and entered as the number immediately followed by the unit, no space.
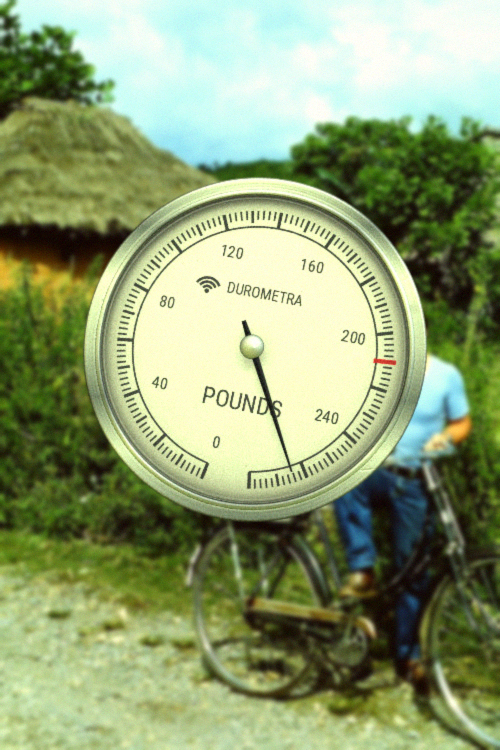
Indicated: 264lb
